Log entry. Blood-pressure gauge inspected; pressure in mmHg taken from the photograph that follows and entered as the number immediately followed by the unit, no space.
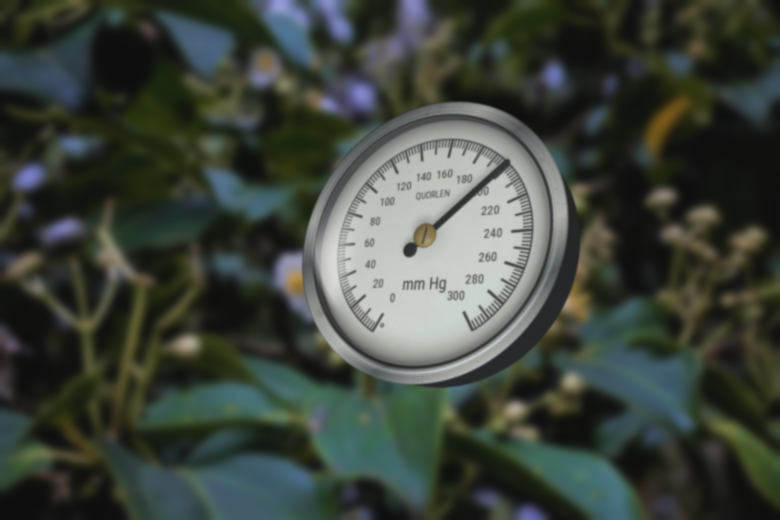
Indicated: 200mmHg
